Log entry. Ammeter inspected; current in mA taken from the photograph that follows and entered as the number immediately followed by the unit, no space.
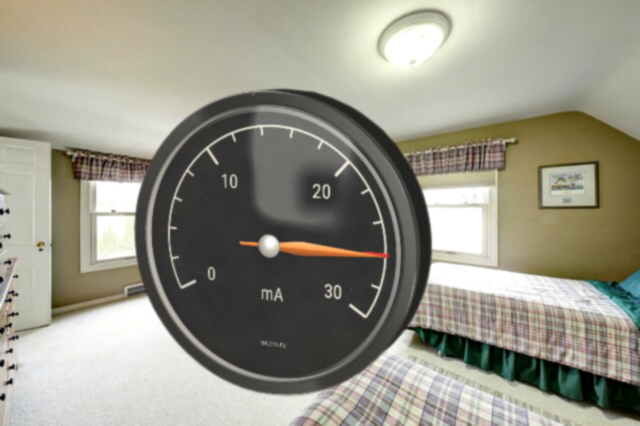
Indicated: 26mA
